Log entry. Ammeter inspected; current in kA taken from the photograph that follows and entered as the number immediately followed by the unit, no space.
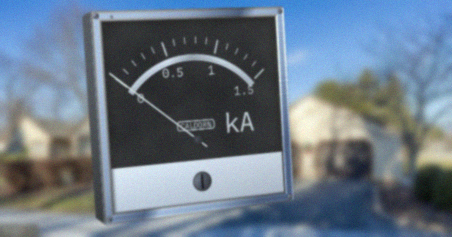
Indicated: 0kA
